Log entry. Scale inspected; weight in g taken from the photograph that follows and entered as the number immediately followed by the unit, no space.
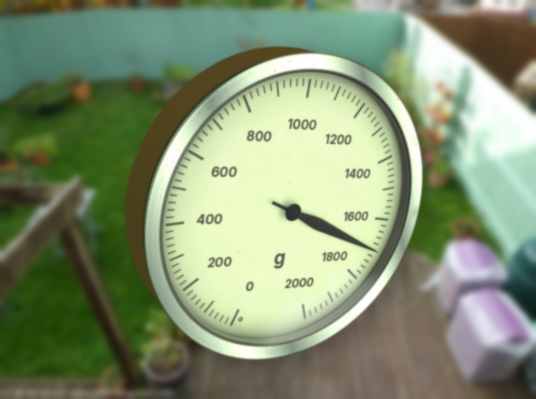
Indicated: 1700g
